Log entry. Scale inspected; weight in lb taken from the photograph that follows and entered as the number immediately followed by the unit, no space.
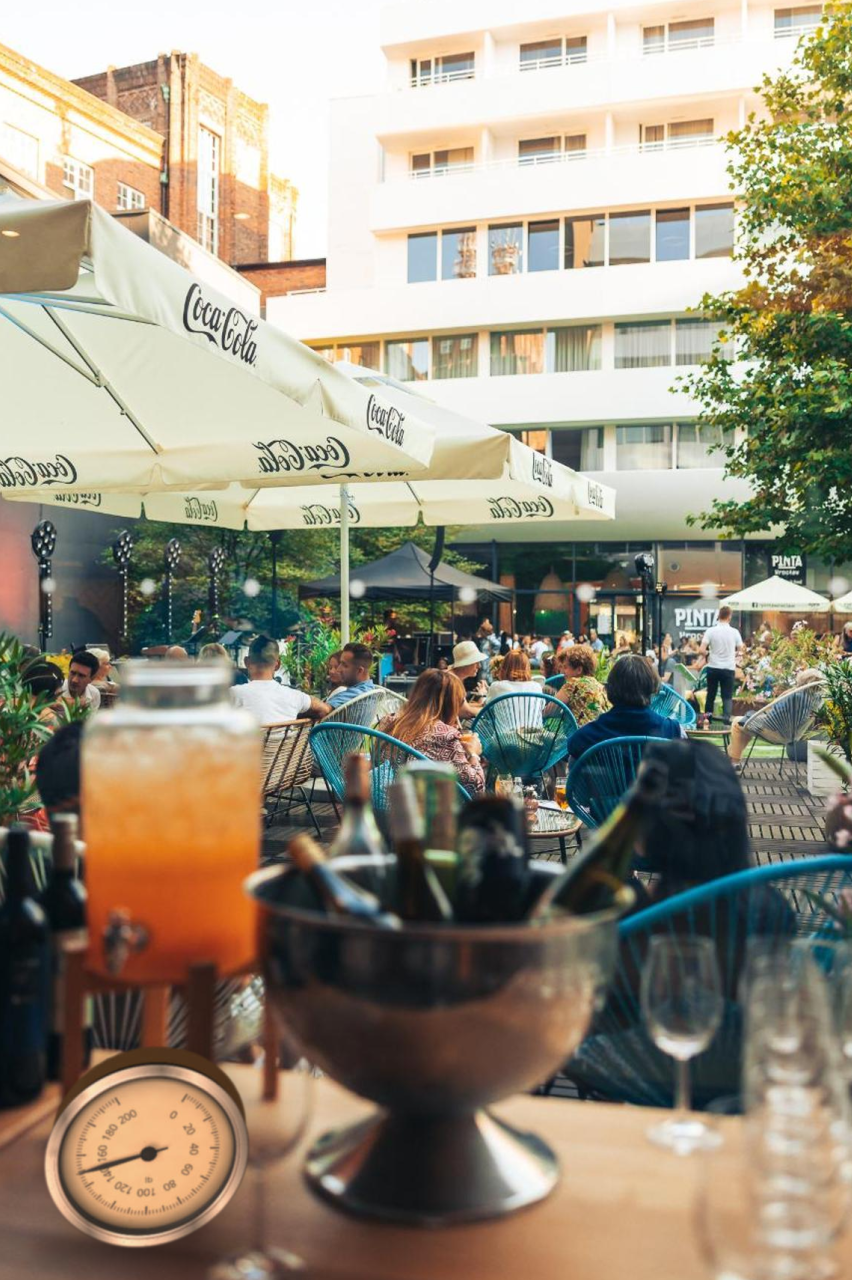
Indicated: 150lb
